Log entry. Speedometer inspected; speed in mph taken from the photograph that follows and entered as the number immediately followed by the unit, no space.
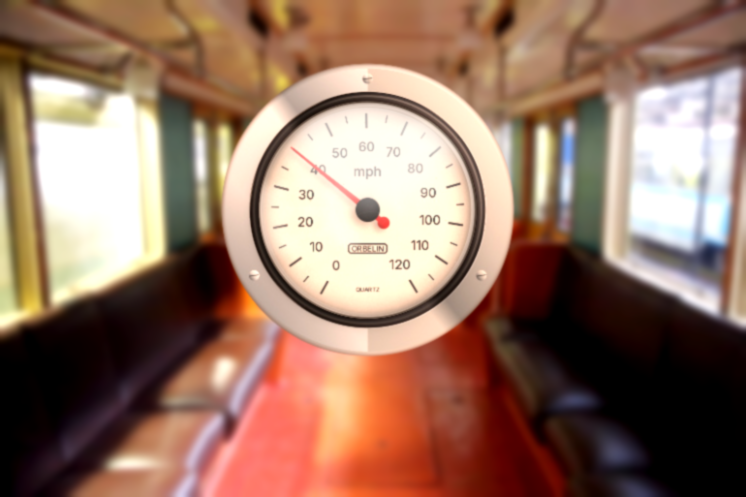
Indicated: 40mph
